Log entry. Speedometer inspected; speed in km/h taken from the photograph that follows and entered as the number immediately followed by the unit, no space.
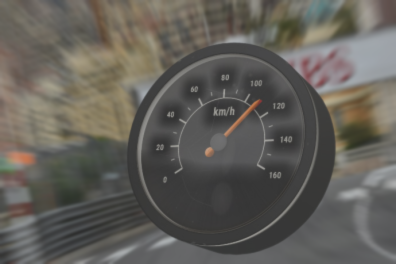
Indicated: 110km/h
